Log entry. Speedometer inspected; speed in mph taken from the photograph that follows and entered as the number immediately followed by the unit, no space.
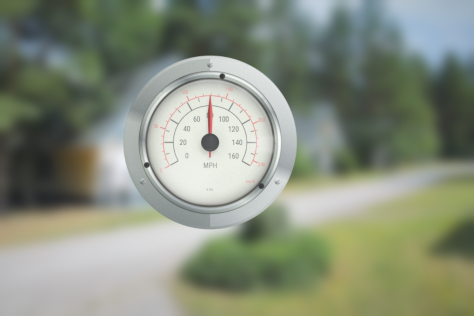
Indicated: 80mph
